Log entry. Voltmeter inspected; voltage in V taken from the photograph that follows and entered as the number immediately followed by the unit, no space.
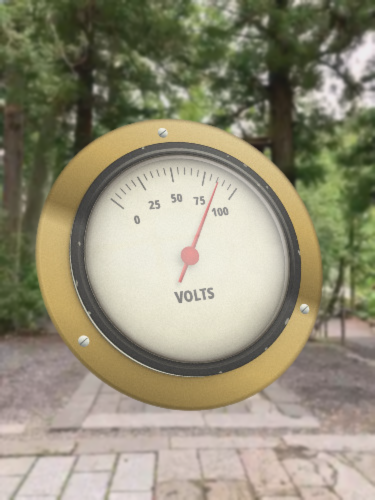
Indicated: 85V
